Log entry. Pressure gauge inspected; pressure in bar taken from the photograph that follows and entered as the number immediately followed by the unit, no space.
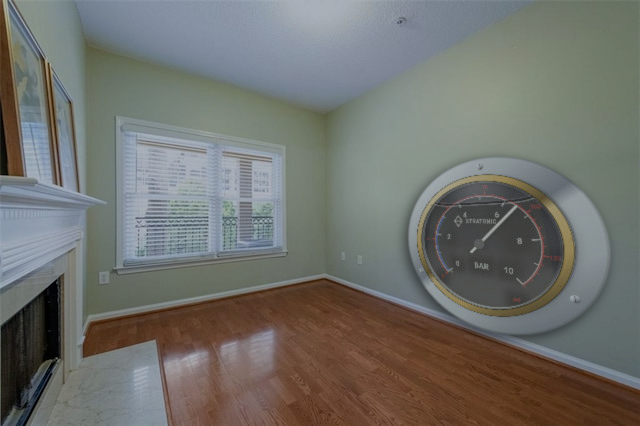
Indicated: 6.5bar
